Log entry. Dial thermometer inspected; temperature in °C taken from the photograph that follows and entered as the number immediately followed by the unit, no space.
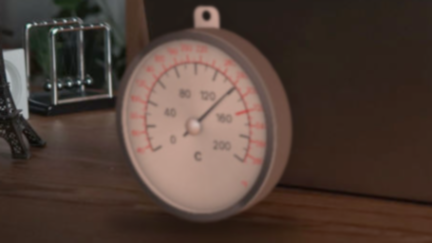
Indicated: 140°C
